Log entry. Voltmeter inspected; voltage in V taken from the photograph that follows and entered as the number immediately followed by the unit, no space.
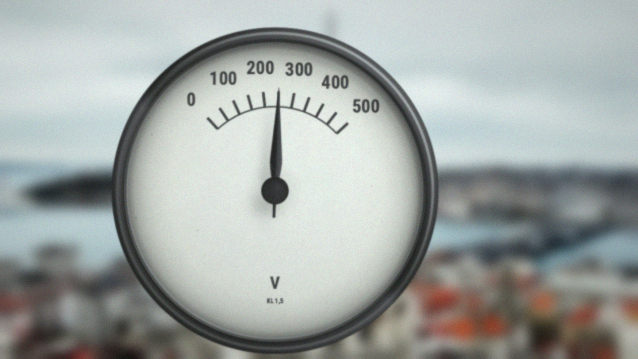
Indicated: 250V
